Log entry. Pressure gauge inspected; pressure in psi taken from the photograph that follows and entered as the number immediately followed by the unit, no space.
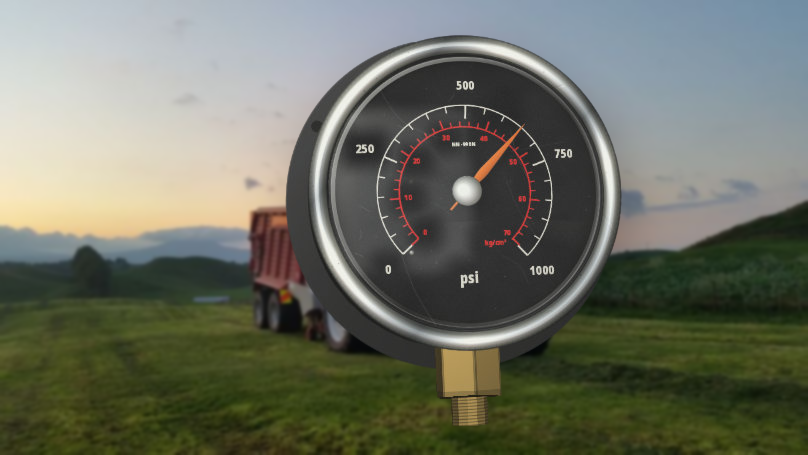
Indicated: 650psi
